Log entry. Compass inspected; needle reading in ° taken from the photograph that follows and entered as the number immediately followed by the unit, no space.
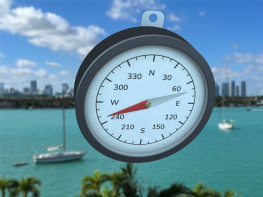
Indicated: 250°
